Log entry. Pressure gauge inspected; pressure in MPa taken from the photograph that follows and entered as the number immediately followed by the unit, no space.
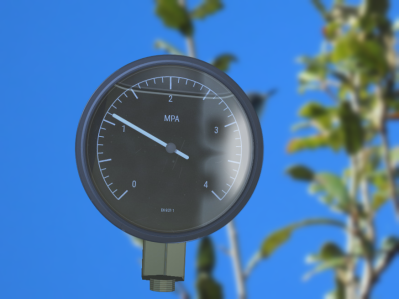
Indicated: 1.1MPa
